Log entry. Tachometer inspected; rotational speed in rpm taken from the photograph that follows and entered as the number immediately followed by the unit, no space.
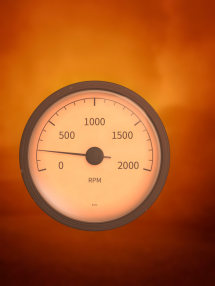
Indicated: 200rpm
